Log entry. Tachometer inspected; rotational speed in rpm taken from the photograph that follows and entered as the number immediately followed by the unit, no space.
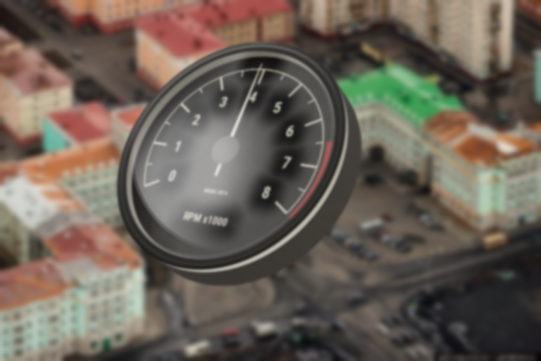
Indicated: 4000rpm
